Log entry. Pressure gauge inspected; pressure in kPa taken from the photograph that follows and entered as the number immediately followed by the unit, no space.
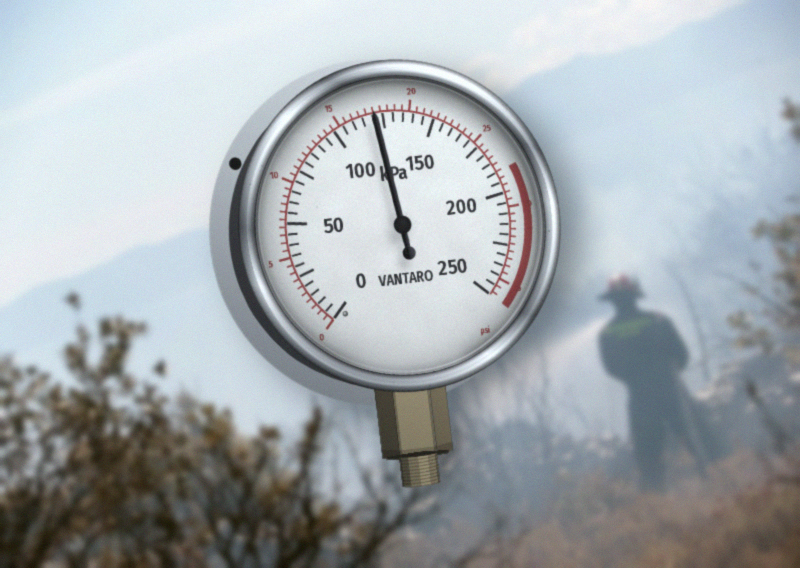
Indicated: 120kPa
